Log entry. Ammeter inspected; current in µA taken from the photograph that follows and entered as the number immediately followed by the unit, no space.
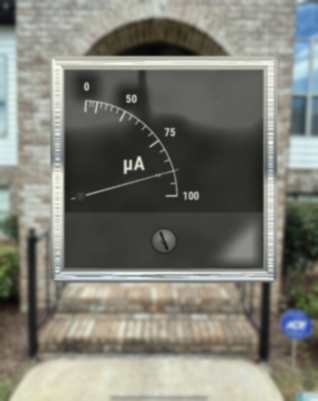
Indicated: 90µA
